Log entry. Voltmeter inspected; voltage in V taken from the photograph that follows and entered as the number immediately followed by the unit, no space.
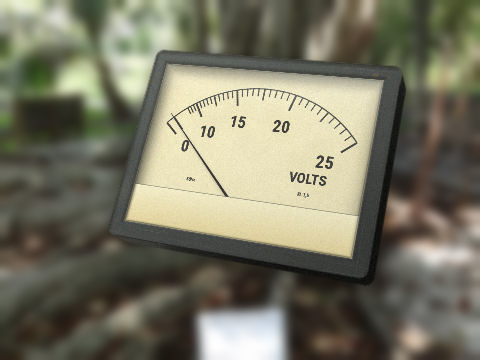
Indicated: 5V
